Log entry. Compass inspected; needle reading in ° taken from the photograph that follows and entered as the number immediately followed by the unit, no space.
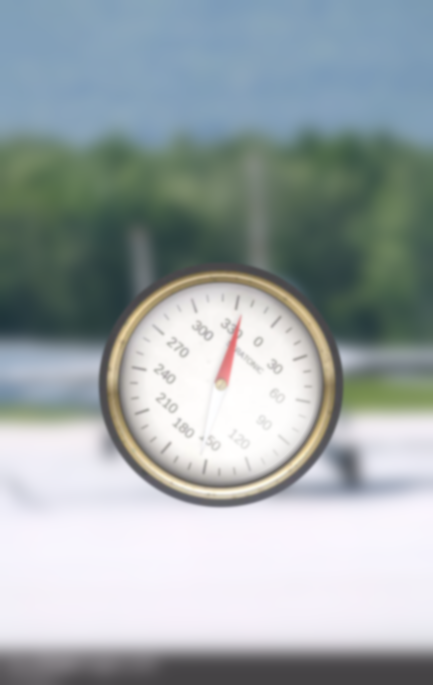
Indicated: 335°
